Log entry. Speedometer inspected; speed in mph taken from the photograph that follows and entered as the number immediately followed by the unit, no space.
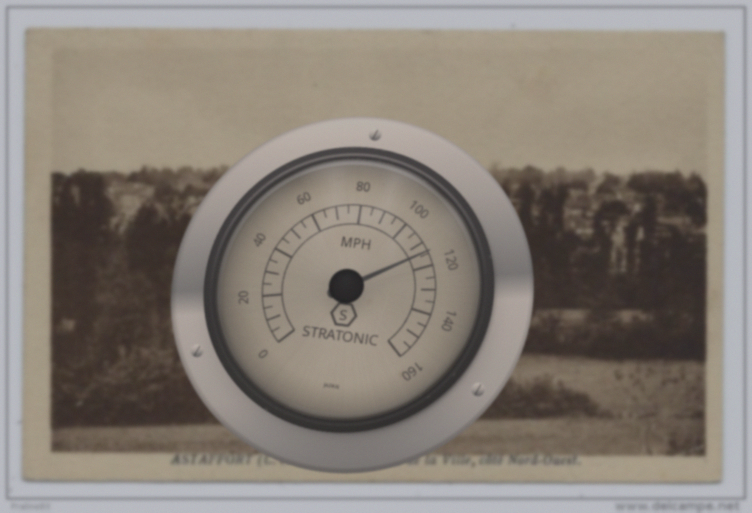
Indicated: 115mph
